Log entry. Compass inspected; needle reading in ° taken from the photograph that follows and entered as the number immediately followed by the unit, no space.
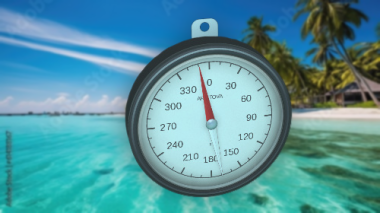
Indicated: 350°
